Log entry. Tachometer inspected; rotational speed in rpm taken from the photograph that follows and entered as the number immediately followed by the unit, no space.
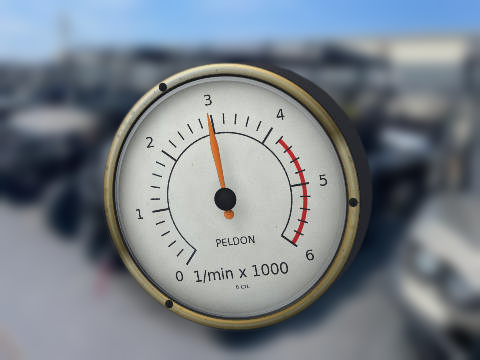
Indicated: 3000rpm
